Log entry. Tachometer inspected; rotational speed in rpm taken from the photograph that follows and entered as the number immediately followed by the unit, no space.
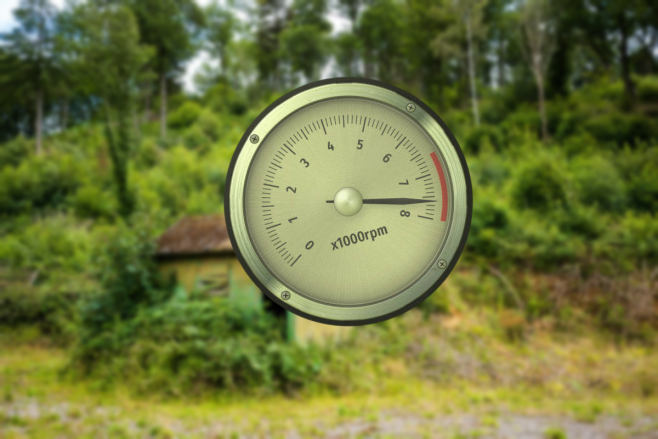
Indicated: 7600rpm
